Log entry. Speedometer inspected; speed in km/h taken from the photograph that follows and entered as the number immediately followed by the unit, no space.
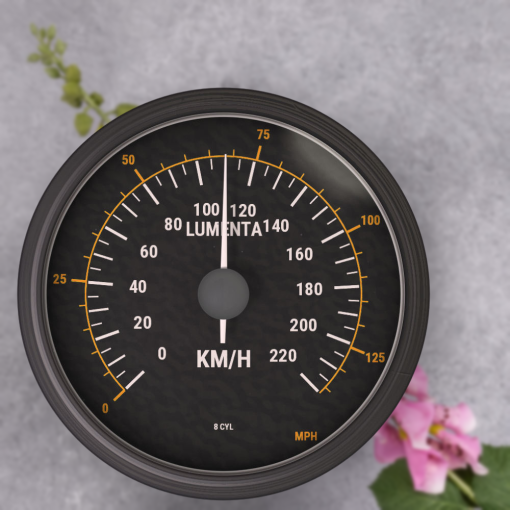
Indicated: 110km/h
